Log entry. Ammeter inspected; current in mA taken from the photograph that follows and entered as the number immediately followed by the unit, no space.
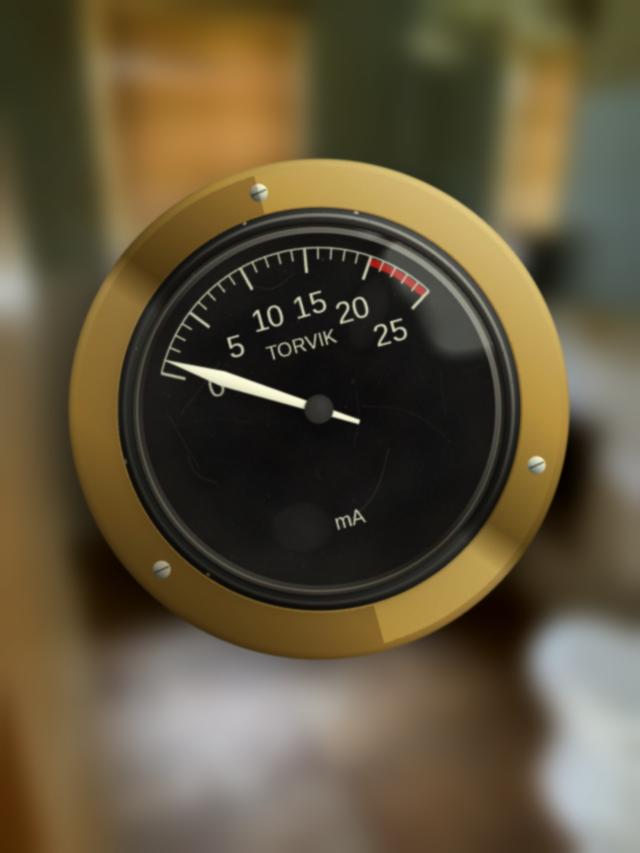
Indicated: 1mA
